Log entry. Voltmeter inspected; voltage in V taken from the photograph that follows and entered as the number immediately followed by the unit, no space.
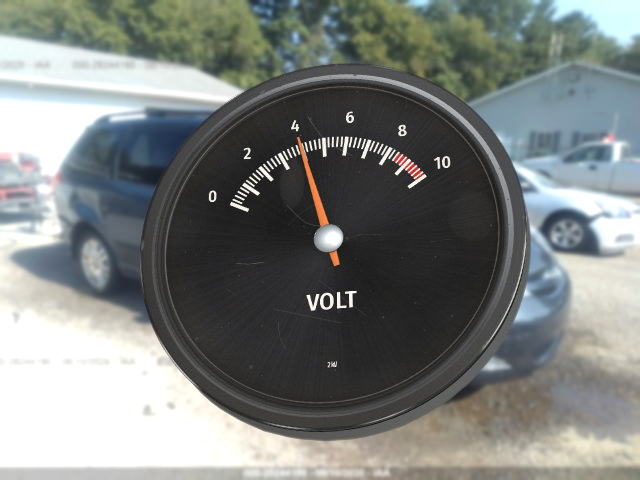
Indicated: 4V
